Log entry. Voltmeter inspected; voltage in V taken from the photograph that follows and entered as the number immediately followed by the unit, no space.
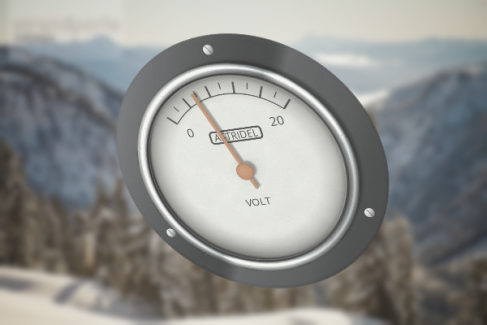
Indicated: 6V
